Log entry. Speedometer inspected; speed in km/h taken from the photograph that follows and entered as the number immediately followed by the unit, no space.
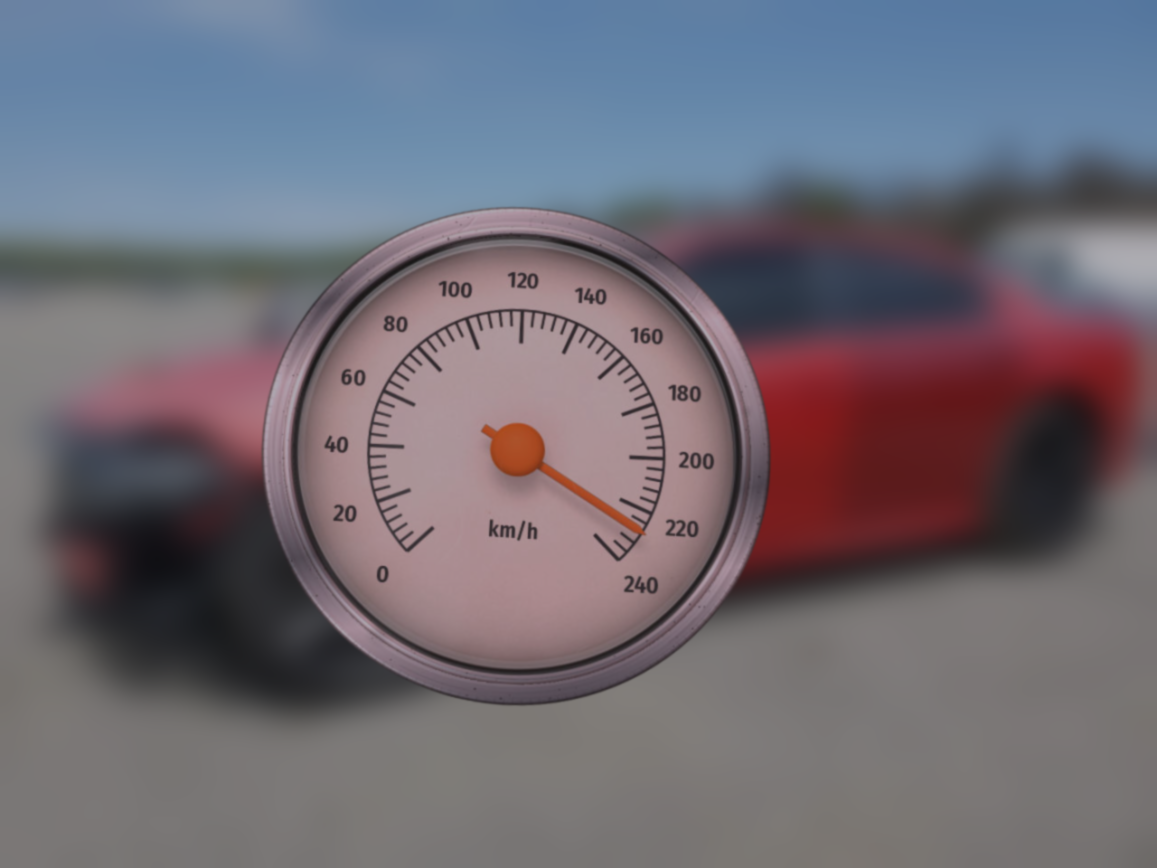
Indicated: 228km/h
